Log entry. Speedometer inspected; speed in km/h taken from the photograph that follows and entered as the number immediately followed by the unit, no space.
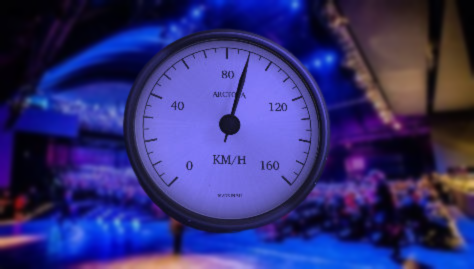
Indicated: 90km/h
